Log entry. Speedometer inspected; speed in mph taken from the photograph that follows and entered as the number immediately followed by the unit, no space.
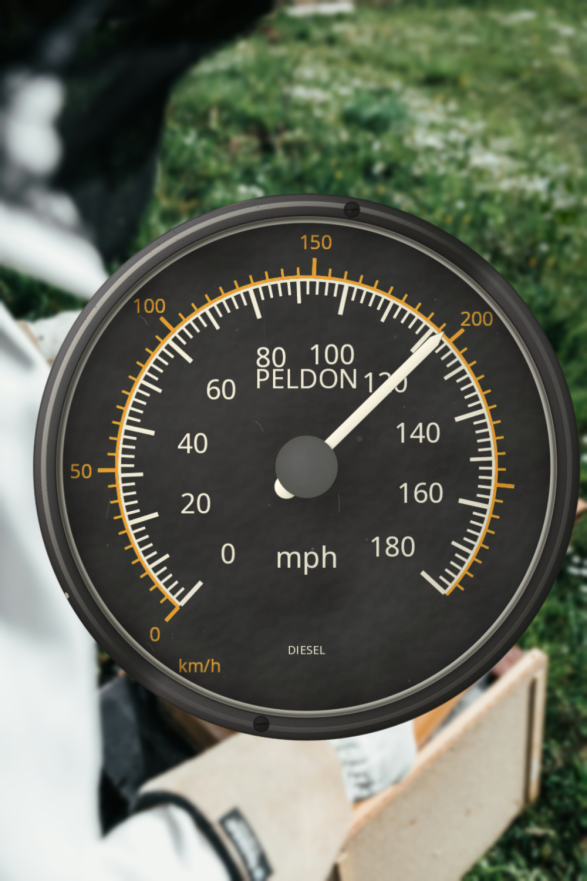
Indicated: 122mph
